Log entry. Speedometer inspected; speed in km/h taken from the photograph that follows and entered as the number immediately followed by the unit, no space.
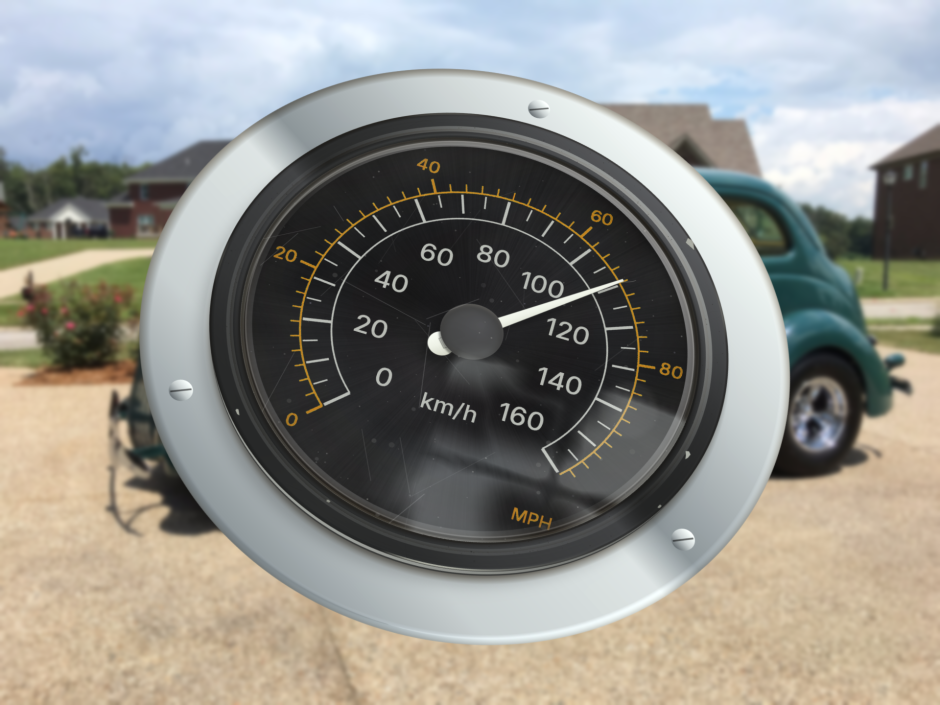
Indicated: 110km/h
